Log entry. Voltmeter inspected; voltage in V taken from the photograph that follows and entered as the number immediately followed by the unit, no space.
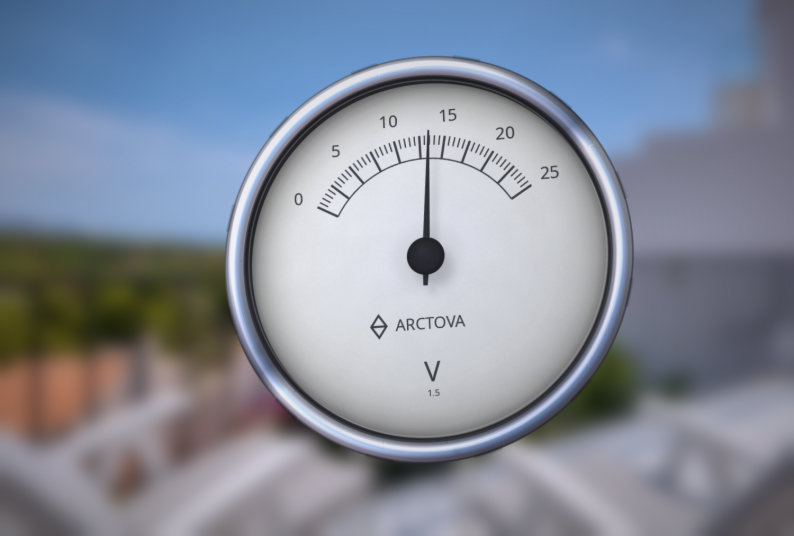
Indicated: 13.5V
